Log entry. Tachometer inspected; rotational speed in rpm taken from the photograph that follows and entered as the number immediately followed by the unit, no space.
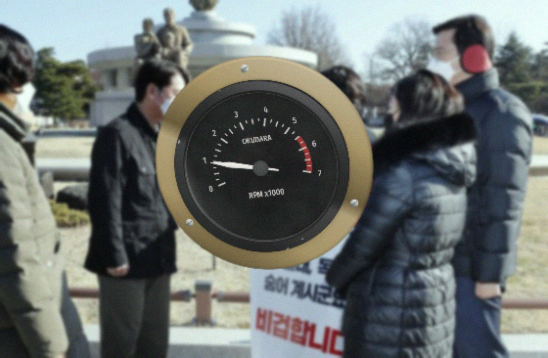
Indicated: 1000rpm
